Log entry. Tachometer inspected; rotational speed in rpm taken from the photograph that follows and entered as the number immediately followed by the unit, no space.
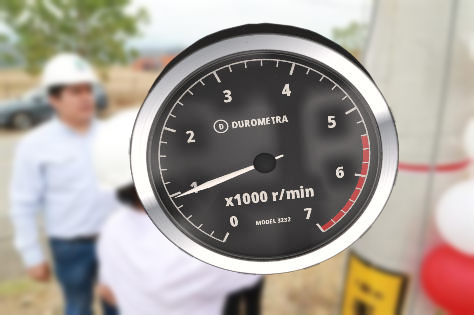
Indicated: 1000rpm
